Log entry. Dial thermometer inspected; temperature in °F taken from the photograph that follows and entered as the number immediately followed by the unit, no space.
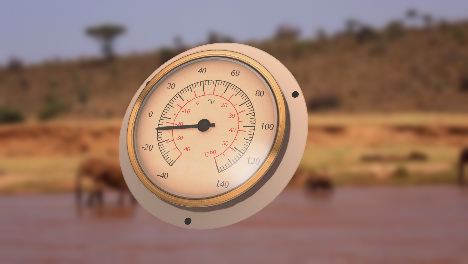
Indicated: -10°F
